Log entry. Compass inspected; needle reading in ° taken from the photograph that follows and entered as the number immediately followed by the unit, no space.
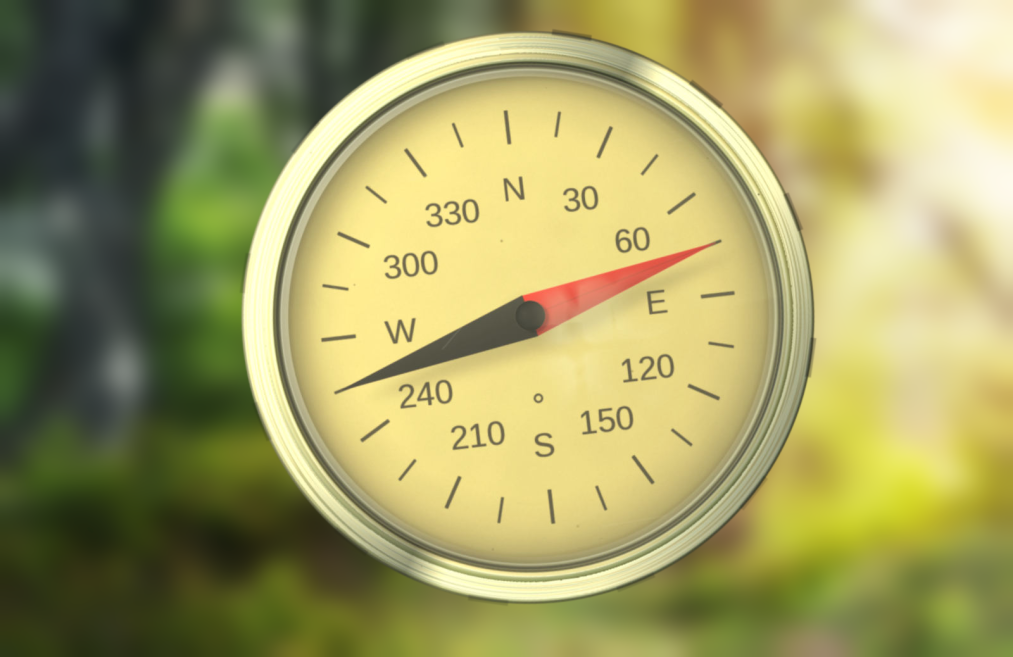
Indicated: 75°
